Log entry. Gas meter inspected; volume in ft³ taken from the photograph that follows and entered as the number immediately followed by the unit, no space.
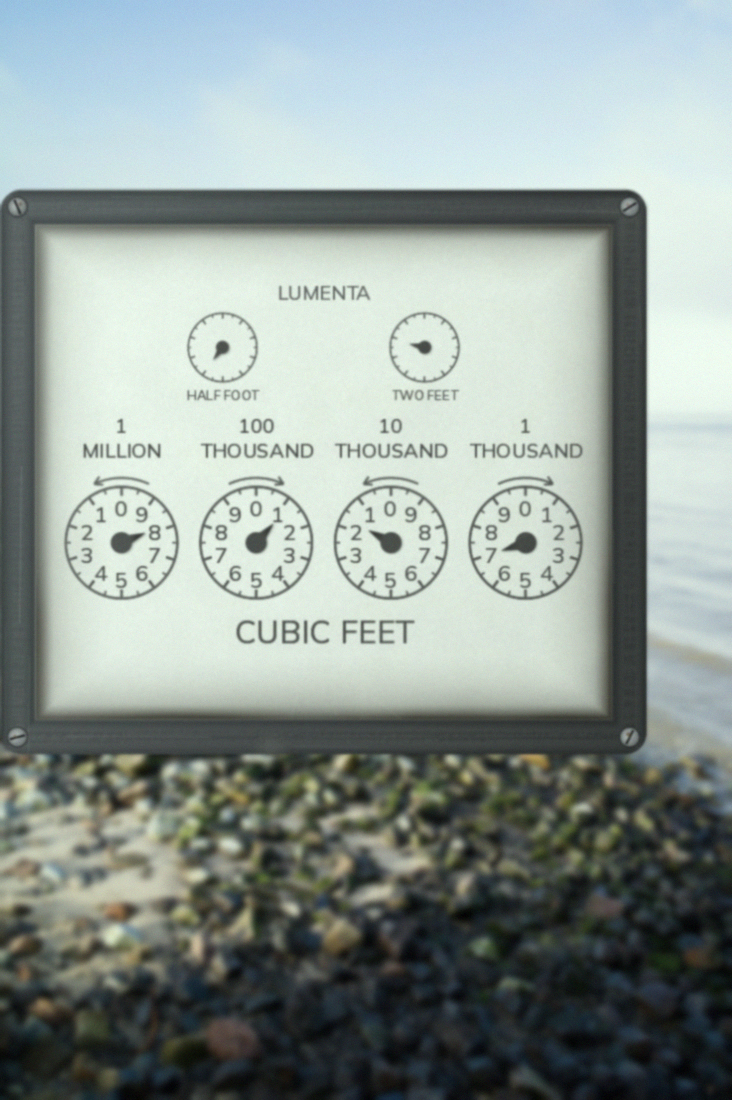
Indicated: 811700ft³
